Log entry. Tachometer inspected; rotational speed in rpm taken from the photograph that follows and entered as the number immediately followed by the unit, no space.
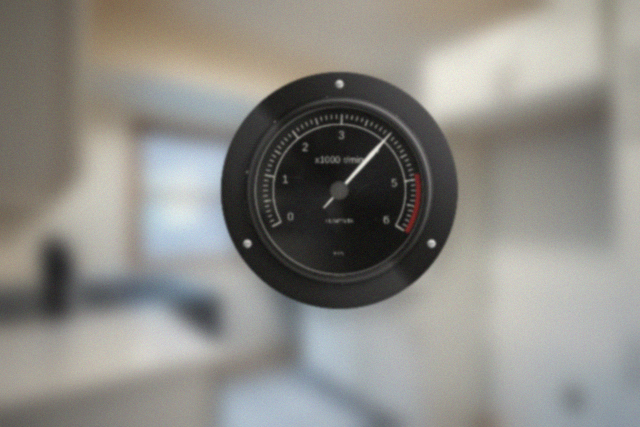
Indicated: 4000rpm
